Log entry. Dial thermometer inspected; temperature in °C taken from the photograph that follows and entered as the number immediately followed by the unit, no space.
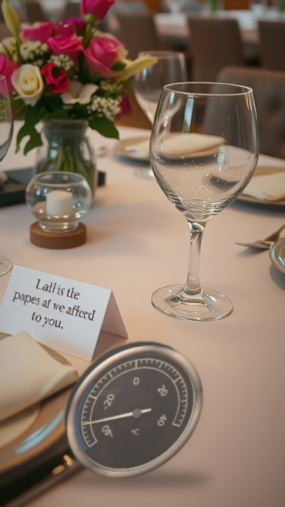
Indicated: -30°C
